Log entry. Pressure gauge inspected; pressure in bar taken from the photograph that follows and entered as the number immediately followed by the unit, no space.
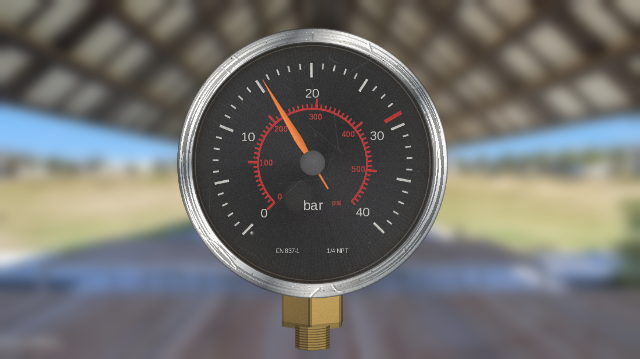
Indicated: 15.5bar
